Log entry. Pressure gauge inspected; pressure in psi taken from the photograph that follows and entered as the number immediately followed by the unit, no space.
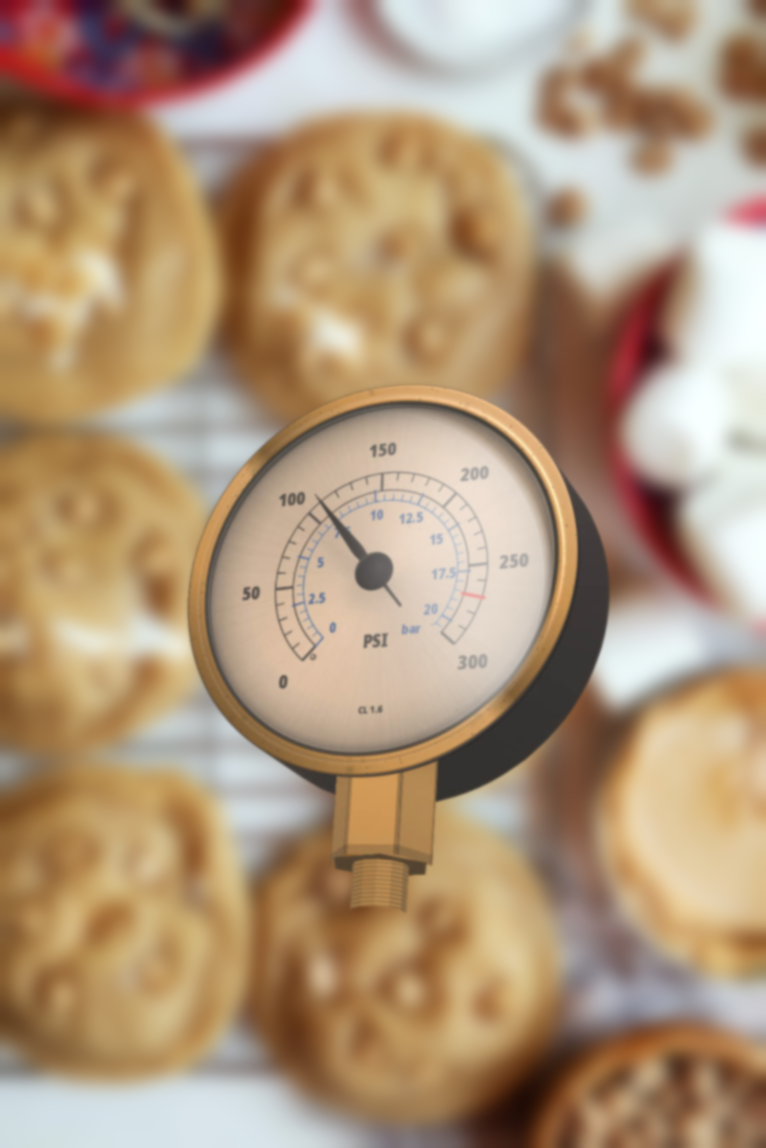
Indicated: 110psi
